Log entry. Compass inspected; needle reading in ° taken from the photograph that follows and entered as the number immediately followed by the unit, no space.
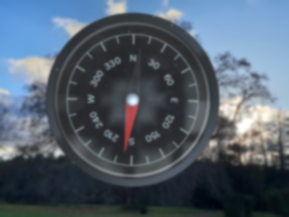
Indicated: 187.5°
